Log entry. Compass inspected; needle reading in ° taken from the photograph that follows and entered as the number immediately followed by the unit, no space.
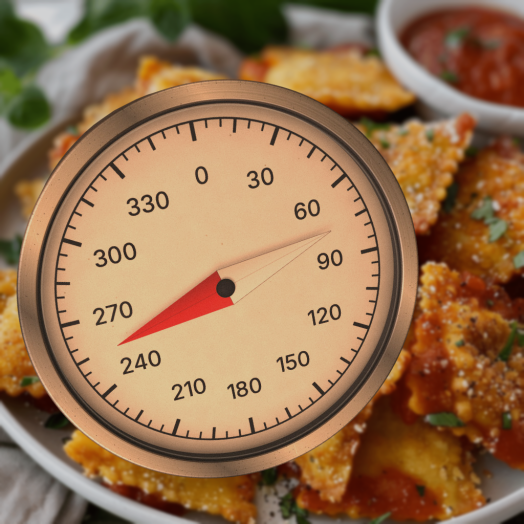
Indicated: 255°
